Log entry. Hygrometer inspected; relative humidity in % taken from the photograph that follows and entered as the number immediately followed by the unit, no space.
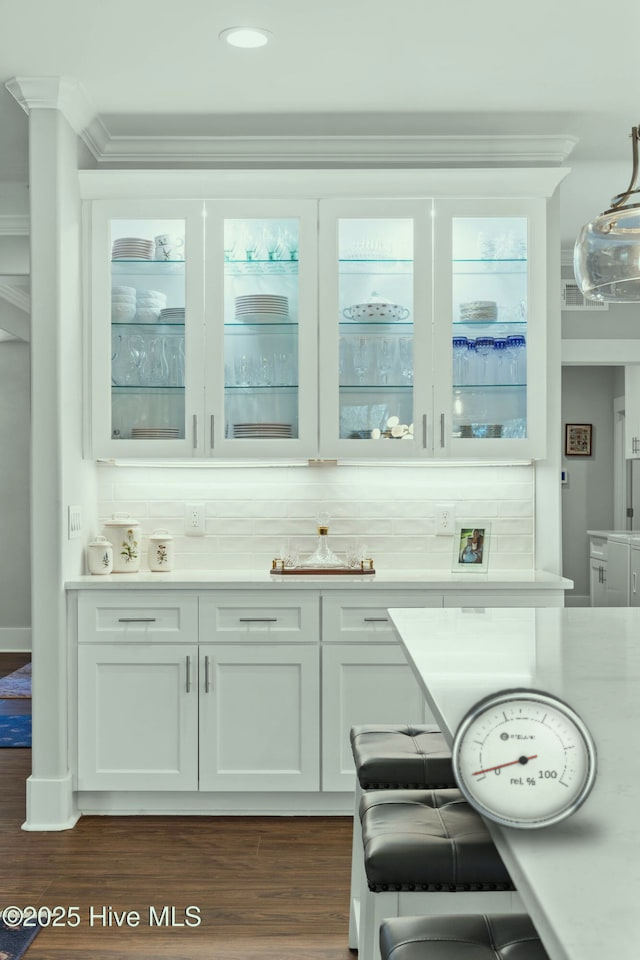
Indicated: 4%
